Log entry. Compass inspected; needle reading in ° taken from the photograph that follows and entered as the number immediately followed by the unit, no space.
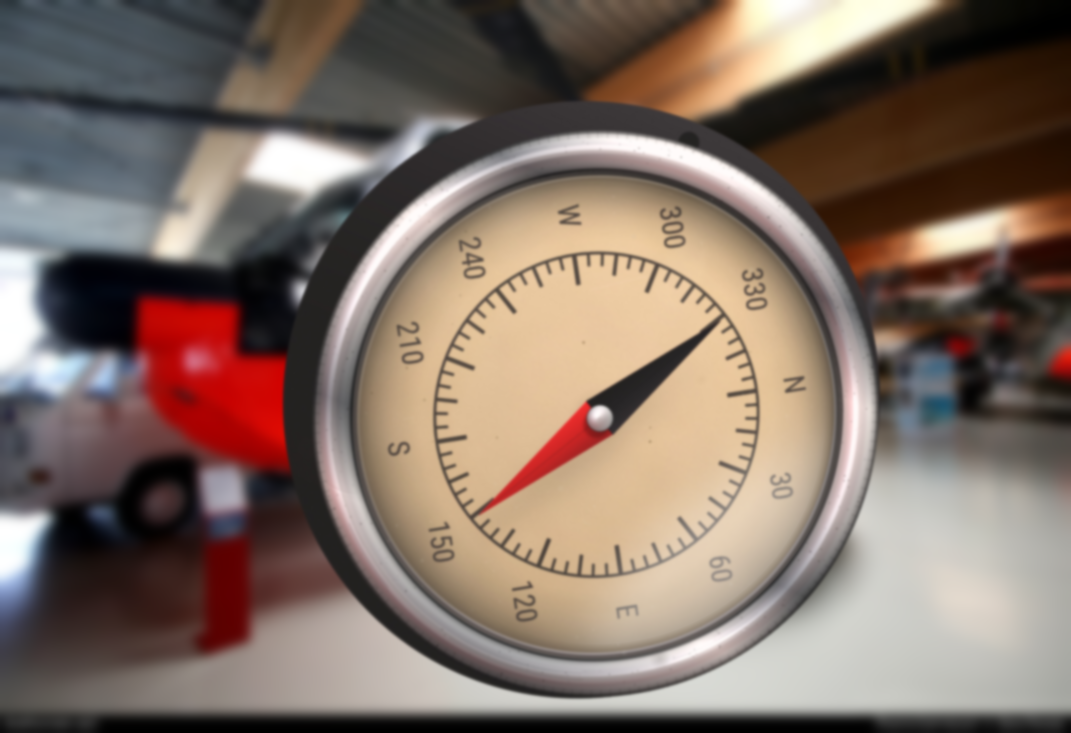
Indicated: 150°
